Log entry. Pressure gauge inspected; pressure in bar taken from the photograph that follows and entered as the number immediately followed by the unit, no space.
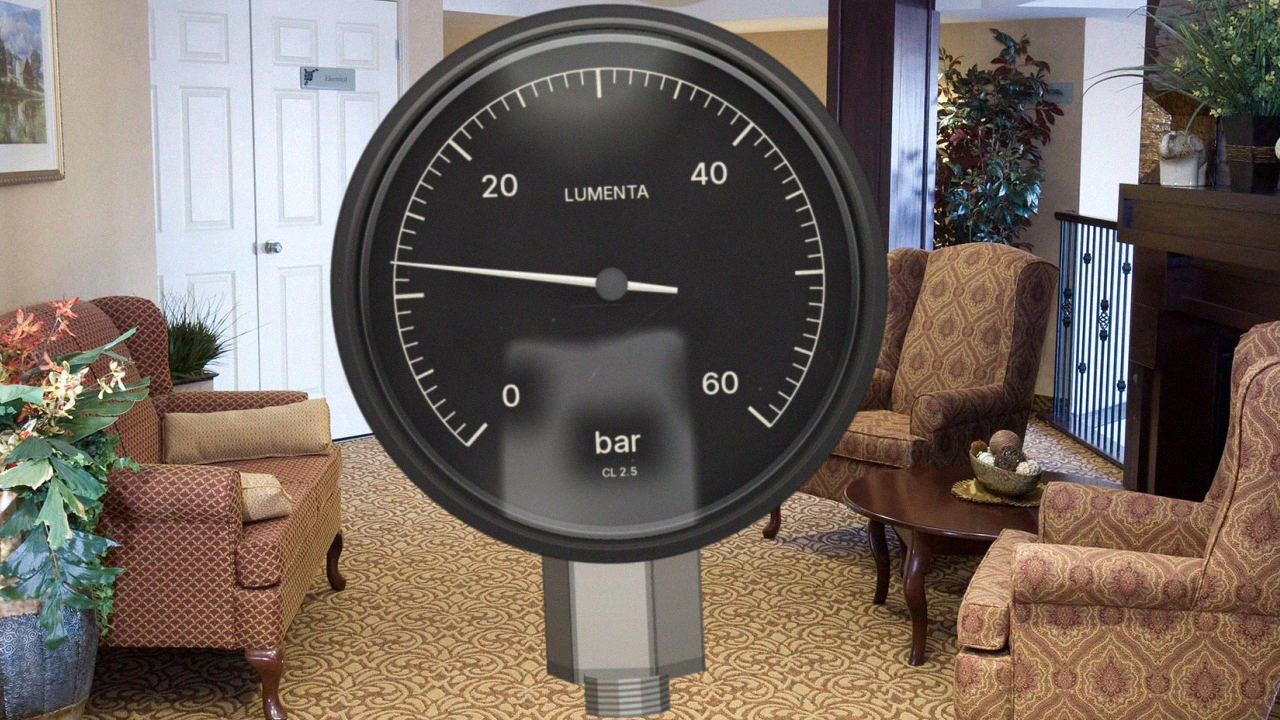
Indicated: 12bar
